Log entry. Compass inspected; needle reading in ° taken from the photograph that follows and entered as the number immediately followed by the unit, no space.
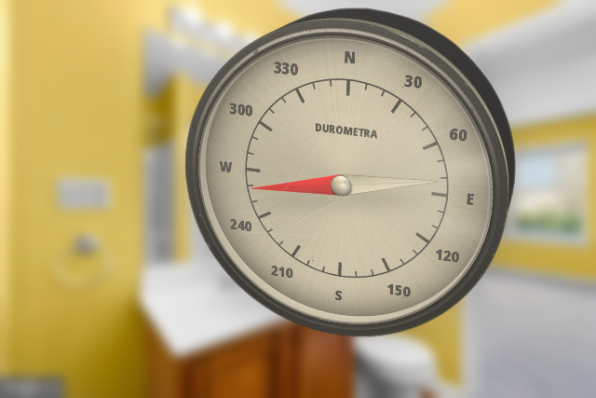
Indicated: 260°
